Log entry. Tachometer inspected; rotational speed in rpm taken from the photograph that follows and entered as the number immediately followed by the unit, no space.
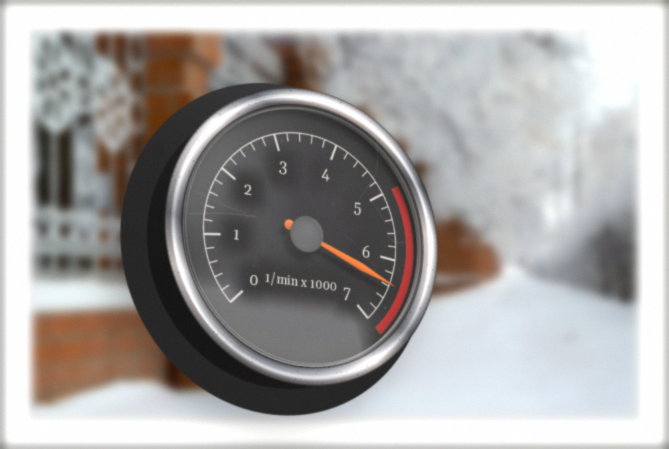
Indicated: 6400rpm
